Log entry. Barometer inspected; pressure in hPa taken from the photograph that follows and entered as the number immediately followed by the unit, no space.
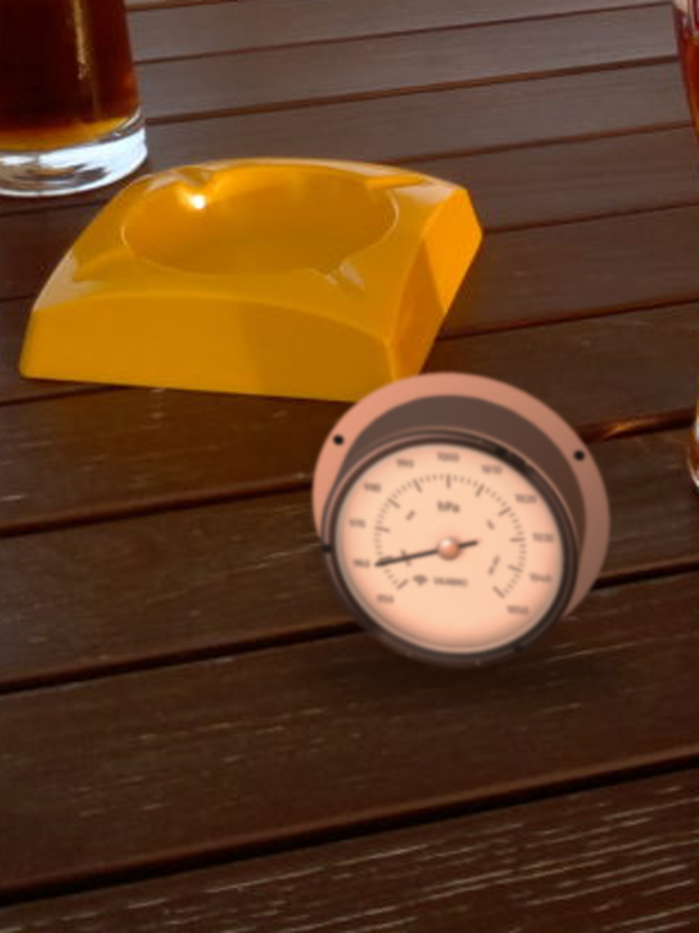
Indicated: 960hPa
